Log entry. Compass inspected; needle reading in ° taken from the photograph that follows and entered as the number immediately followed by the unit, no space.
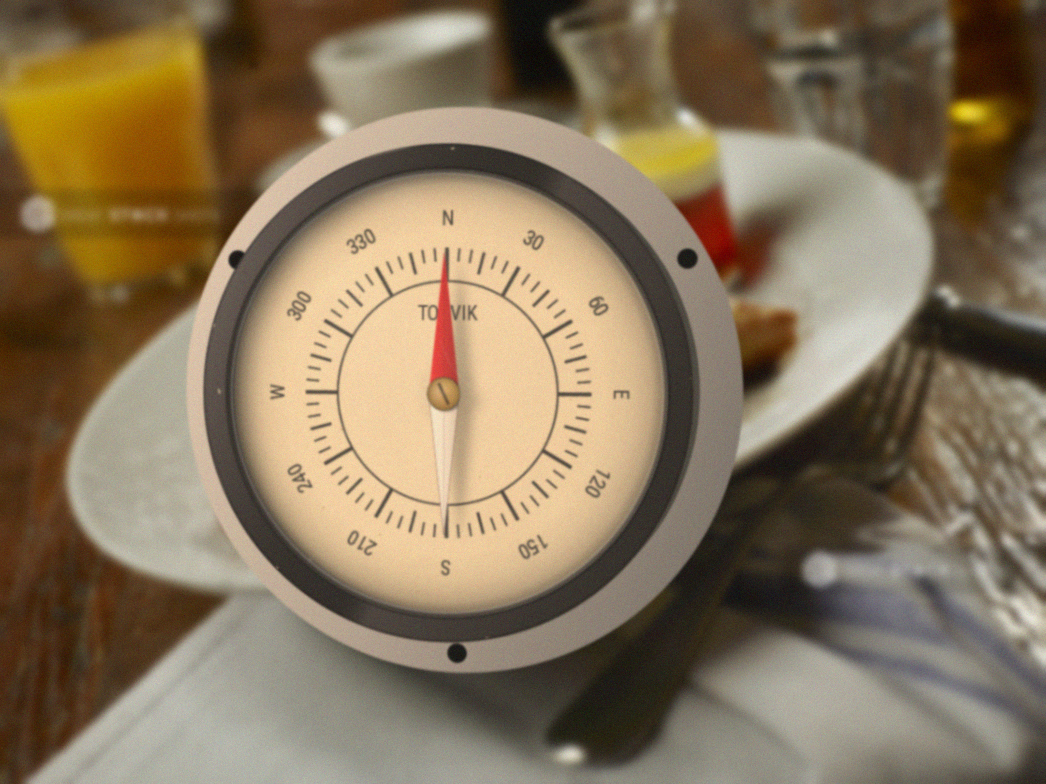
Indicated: 0°
